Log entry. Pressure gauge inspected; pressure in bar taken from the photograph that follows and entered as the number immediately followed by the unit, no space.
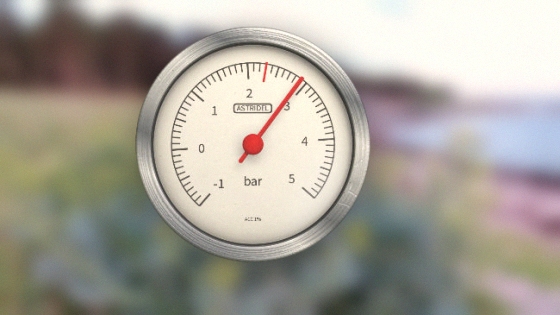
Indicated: 2.9bar
